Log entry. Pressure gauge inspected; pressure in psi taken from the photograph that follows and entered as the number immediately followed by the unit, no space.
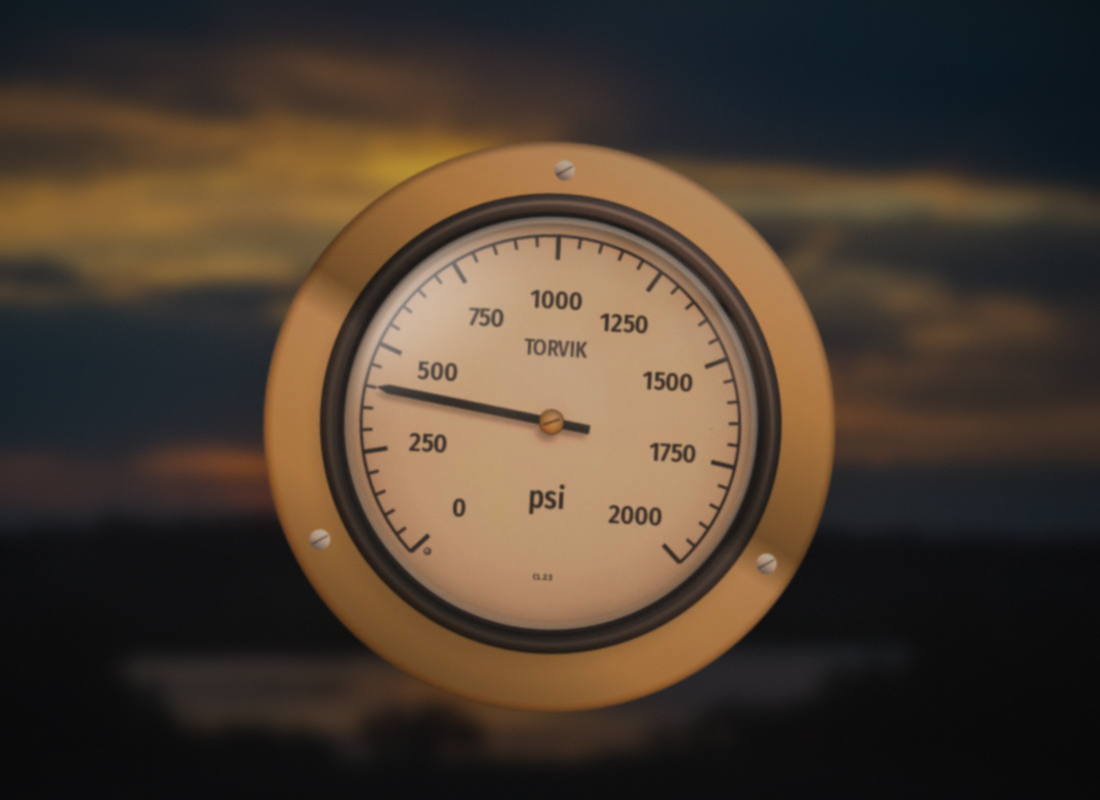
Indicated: 400psi
